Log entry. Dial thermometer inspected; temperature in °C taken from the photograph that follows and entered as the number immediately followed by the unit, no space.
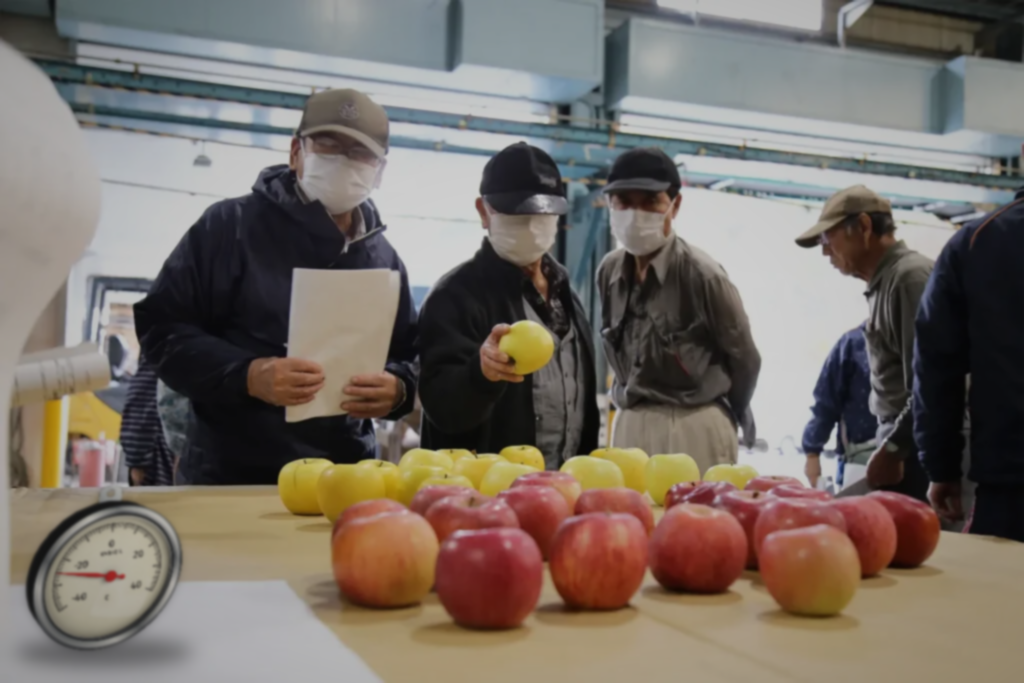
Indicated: -25°C
